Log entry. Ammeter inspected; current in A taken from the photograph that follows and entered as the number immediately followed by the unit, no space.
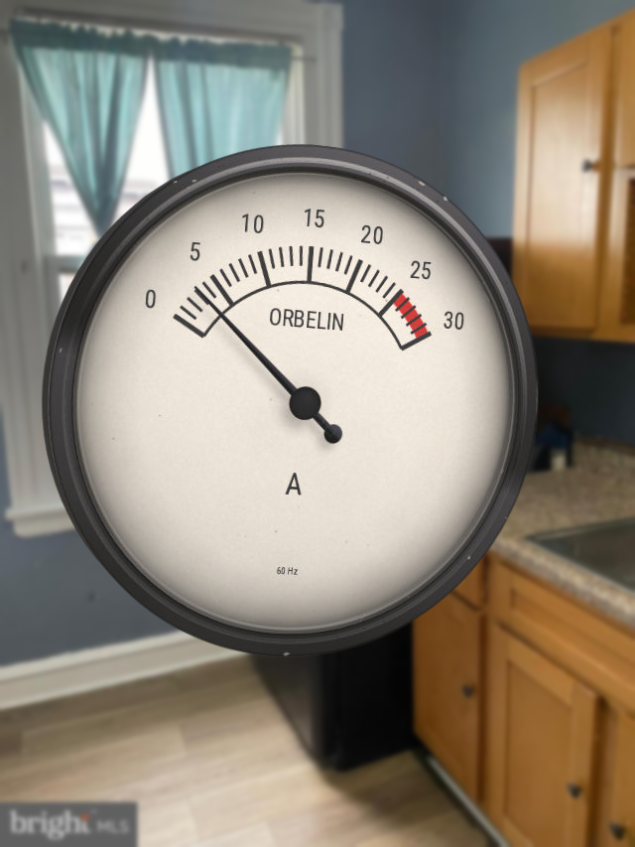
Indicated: 3A
